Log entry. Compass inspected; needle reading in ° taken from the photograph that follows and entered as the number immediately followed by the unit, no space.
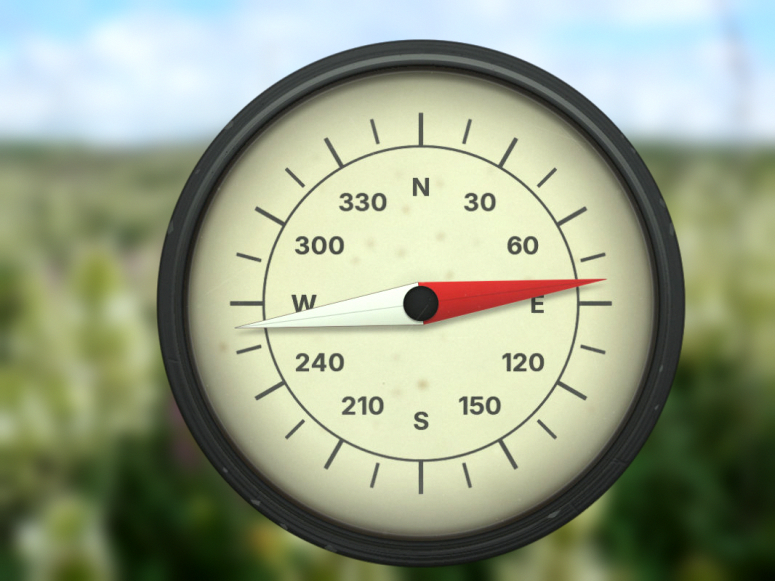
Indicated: 82.5°
